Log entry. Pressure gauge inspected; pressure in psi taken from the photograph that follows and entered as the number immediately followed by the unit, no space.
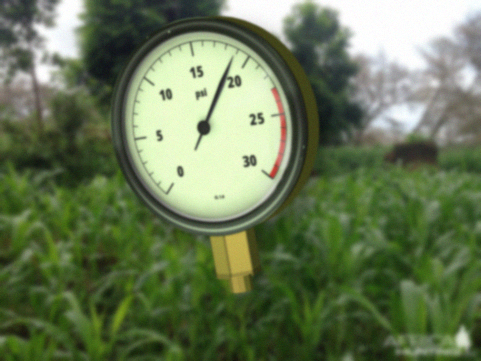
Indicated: 19psi
